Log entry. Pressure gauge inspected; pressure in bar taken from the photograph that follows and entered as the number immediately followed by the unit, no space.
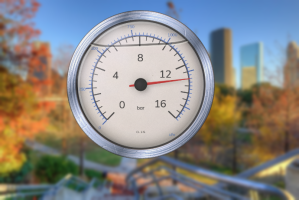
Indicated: 13bar
